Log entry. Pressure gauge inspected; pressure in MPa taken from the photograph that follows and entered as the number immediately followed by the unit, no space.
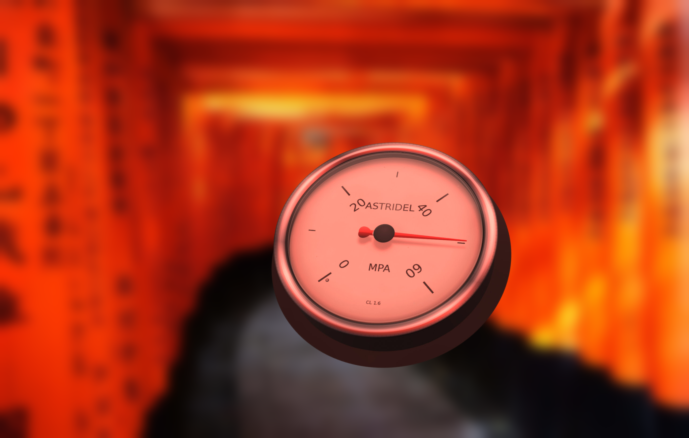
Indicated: 50MPa
